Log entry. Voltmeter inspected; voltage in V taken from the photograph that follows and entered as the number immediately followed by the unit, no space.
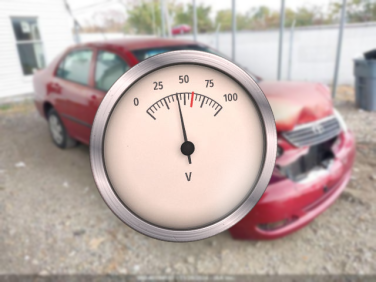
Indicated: 40V
